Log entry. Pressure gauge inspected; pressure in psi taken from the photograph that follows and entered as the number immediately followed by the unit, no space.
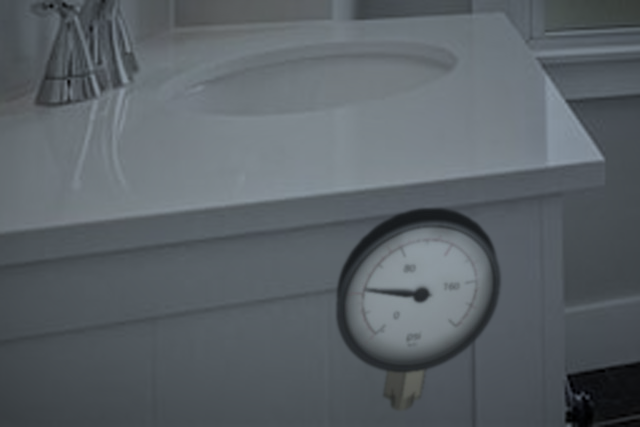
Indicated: 40psi
